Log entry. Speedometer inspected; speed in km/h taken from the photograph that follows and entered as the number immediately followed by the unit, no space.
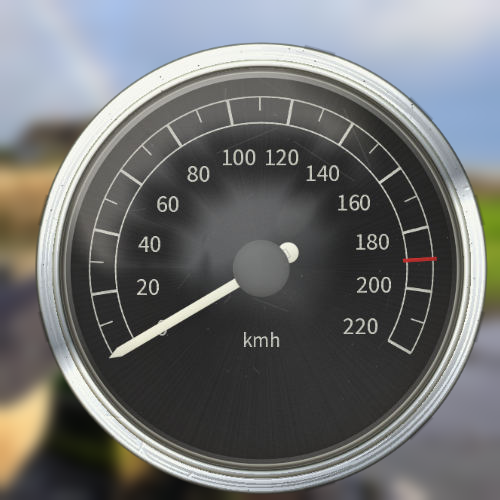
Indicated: 0km/h
